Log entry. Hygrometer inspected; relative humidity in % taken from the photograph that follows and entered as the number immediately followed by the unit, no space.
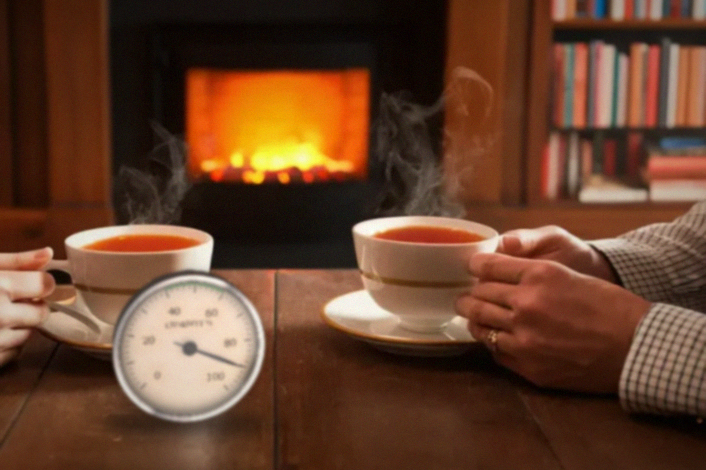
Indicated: 90%
